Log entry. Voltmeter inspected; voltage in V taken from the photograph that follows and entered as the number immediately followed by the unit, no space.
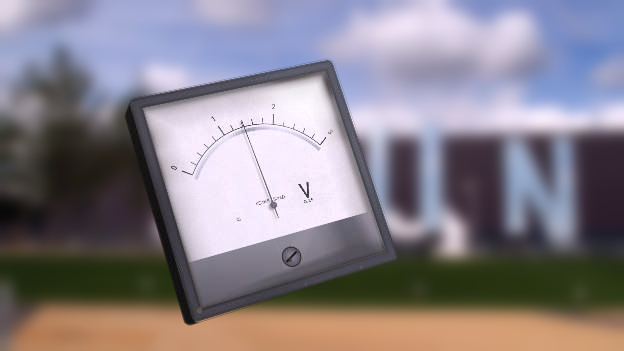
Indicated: 1.4V
